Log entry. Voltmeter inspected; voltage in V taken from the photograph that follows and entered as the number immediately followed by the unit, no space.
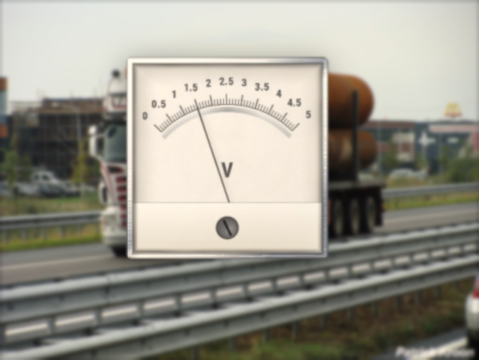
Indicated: 1.5V
